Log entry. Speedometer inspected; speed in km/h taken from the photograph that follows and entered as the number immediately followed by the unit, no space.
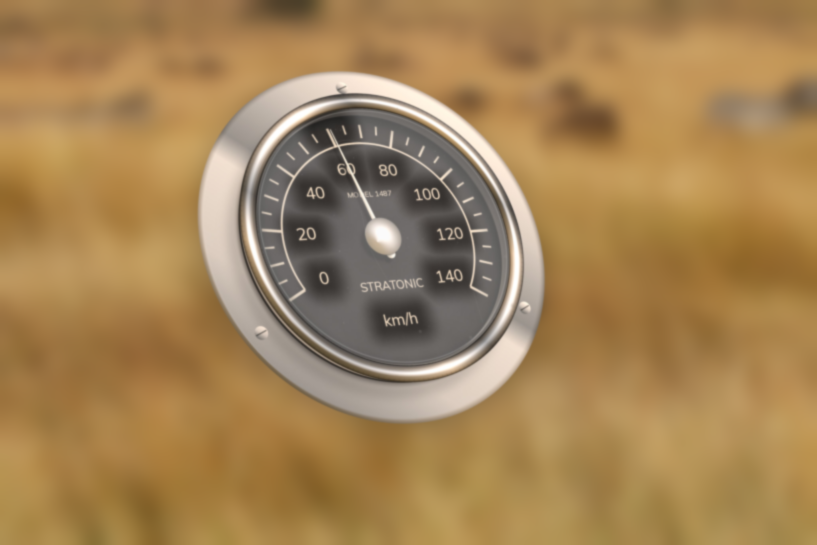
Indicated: 60km/h
